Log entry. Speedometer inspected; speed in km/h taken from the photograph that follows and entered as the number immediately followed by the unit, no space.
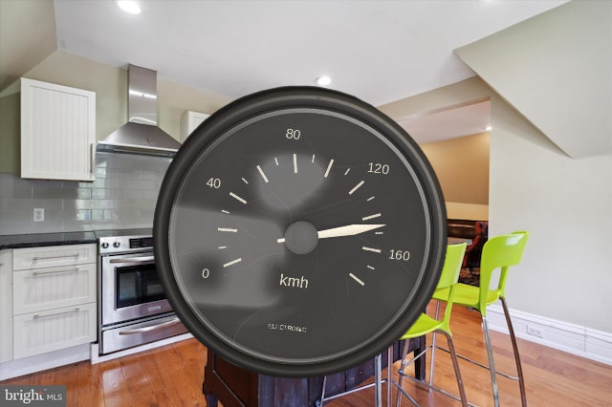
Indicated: 145km/h
